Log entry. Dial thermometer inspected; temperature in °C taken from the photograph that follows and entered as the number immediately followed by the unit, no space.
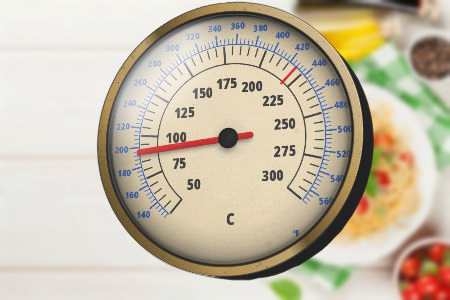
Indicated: 90°C
